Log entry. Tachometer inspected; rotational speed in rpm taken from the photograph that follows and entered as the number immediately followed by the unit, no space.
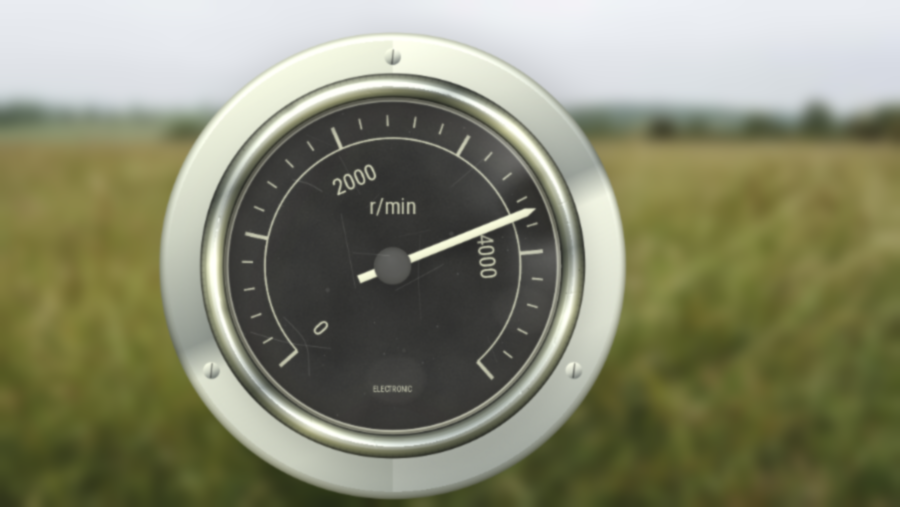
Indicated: 3700rpm
